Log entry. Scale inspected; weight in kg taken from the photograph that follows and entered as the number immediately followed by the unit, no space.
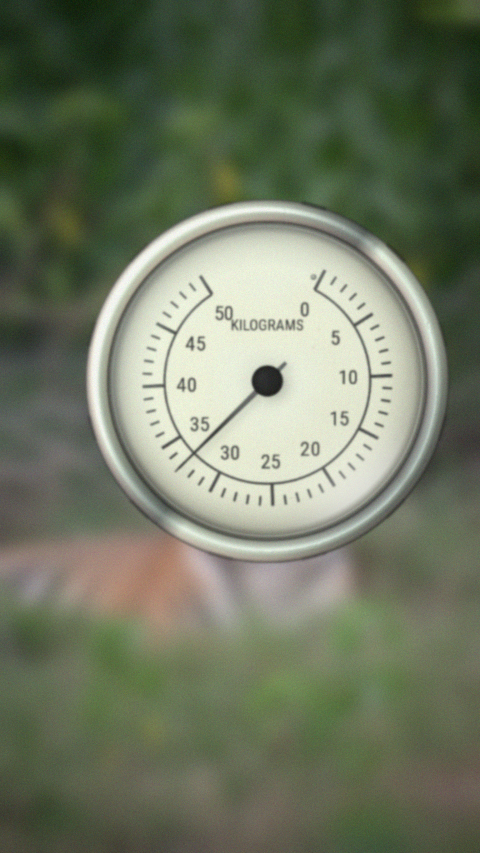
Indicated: 33kg
